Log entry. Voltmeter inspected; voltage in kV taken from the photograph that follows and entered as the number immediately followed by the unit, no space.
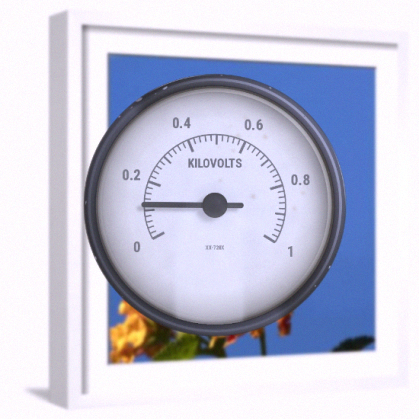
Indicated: 0.12kV
